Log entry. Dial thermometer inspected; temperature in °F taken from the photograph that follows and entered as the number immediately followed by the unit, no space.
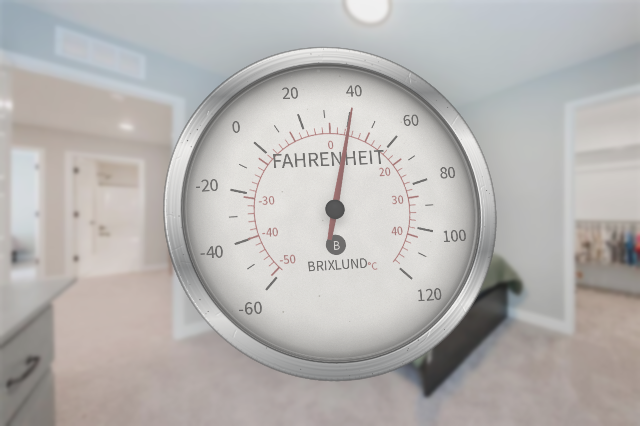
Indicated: 40°F
